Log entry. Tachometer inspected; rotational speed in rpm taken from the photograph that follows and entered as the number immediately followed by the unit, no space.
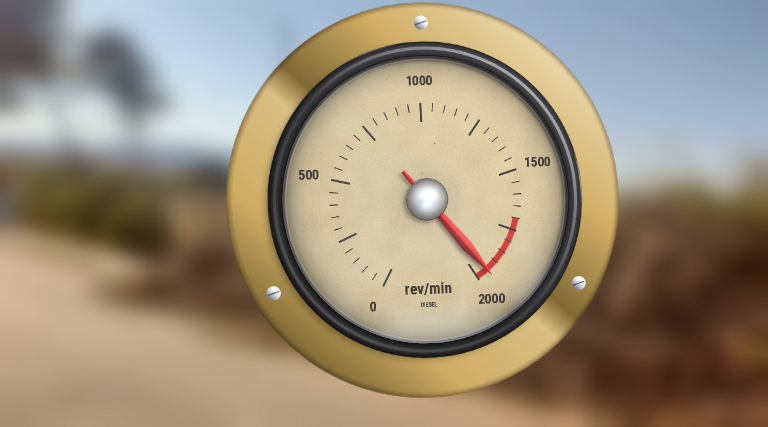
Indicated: 1950rpm
